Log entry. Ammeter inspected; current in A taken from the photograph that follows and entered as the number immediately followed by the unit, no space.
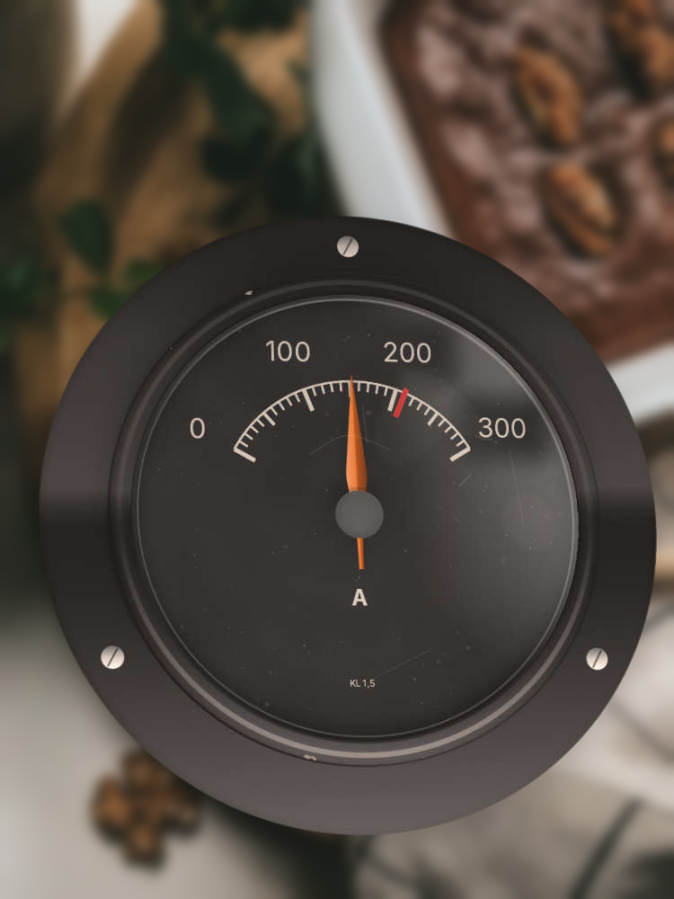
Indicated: 150A
